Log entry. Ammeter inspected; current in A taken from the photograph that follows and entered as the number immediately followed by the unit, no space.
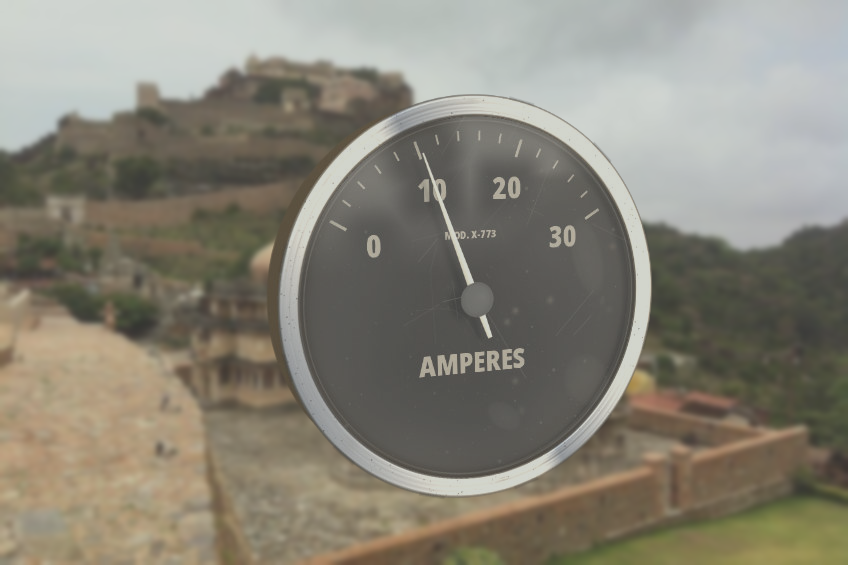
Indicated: 10A
